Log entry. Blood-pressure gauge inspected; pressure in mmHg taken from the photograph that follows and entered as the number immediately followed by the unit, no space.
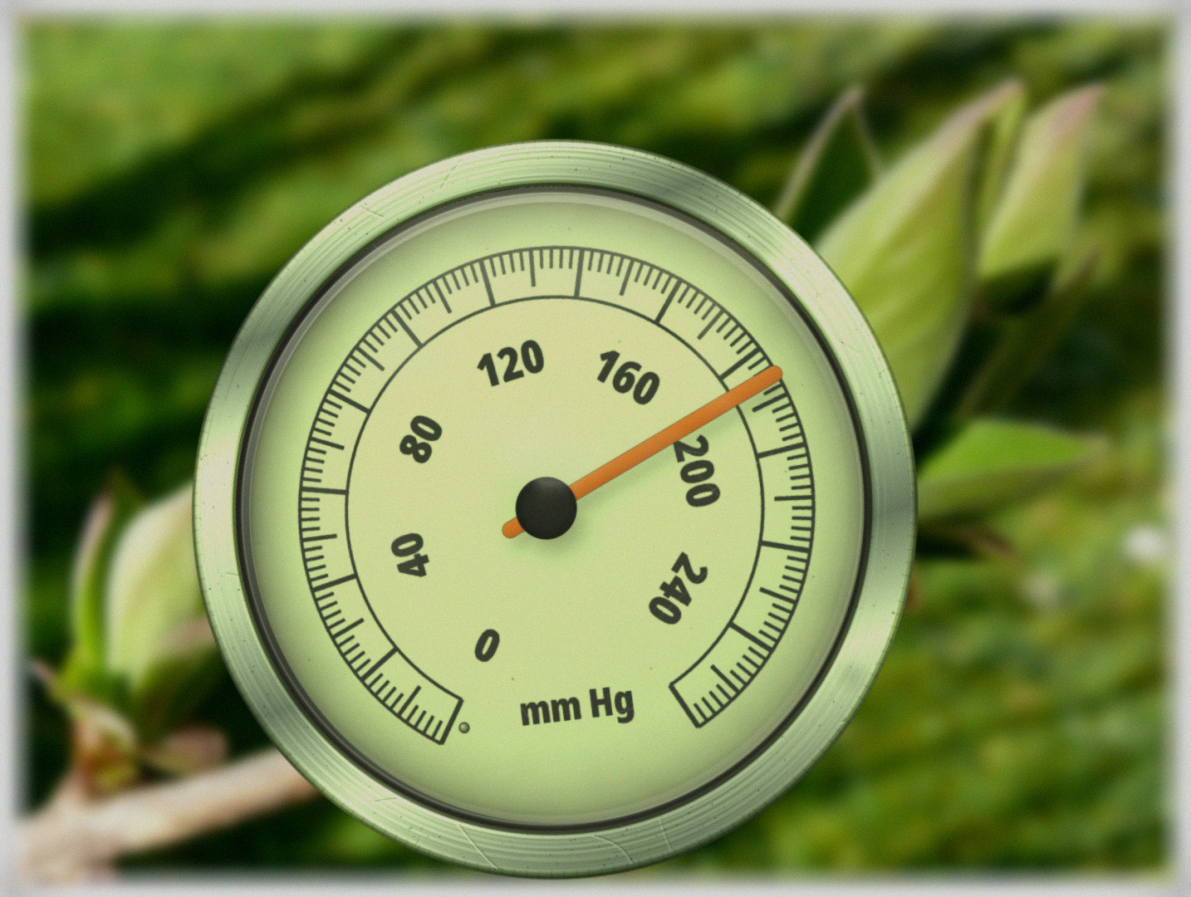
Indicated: 186mmHg
